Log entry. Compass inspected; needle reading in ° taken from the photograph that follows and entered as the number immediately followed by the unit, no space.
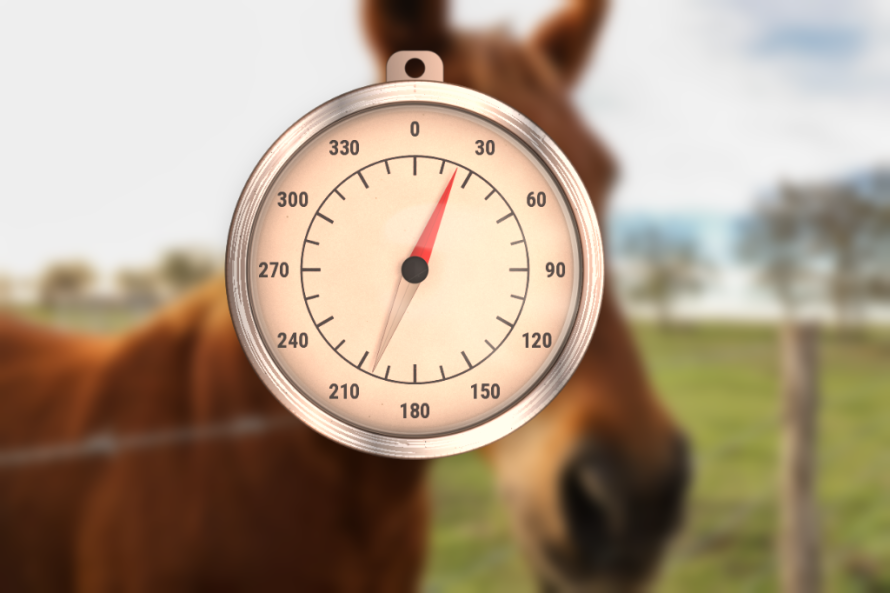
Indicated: 22.5°
